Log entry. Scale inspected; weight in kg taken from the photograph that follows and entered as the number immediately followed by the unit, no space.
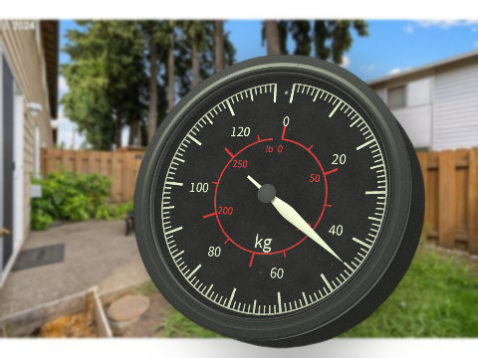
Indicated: 45kg
